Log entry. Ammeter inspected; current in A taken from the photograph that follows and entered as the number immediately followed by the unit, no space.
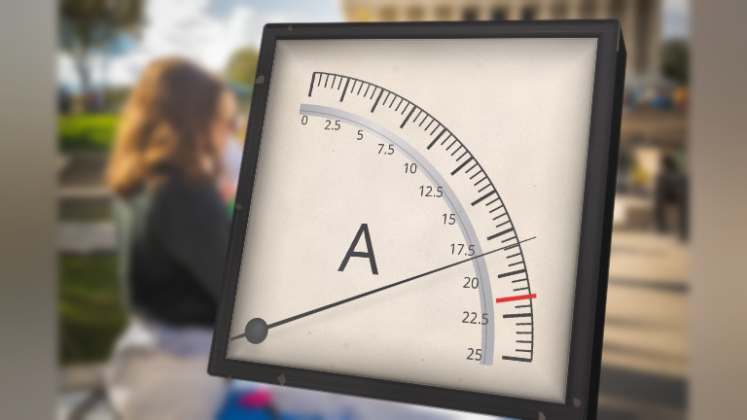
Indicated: 18.5A
